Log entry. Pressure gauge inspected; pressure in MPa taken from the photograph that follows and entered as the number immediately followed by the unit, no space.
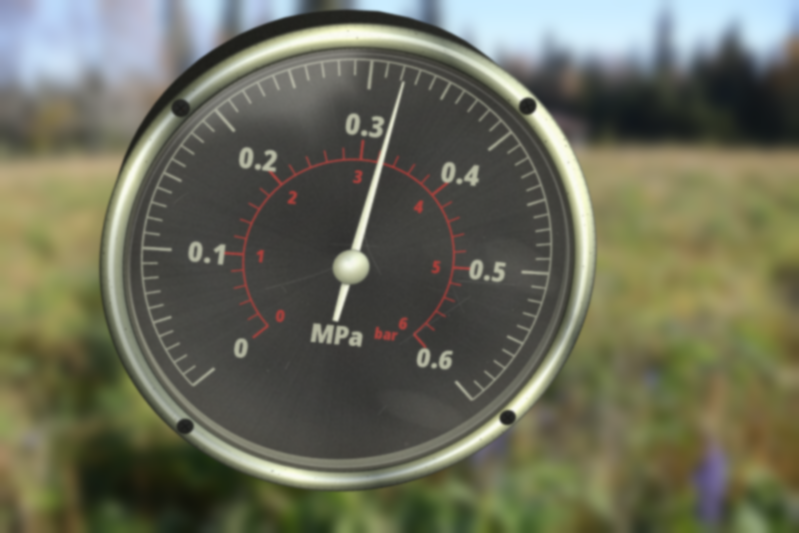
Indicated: 0.32MPa
